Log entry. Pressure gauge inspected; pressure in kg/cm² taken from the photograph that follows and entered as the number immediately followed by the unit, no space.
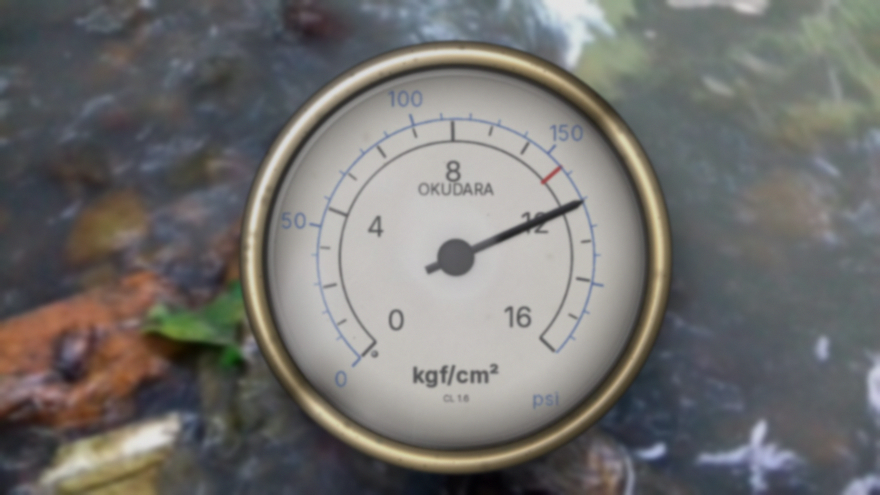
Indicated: 12kg/cm²
